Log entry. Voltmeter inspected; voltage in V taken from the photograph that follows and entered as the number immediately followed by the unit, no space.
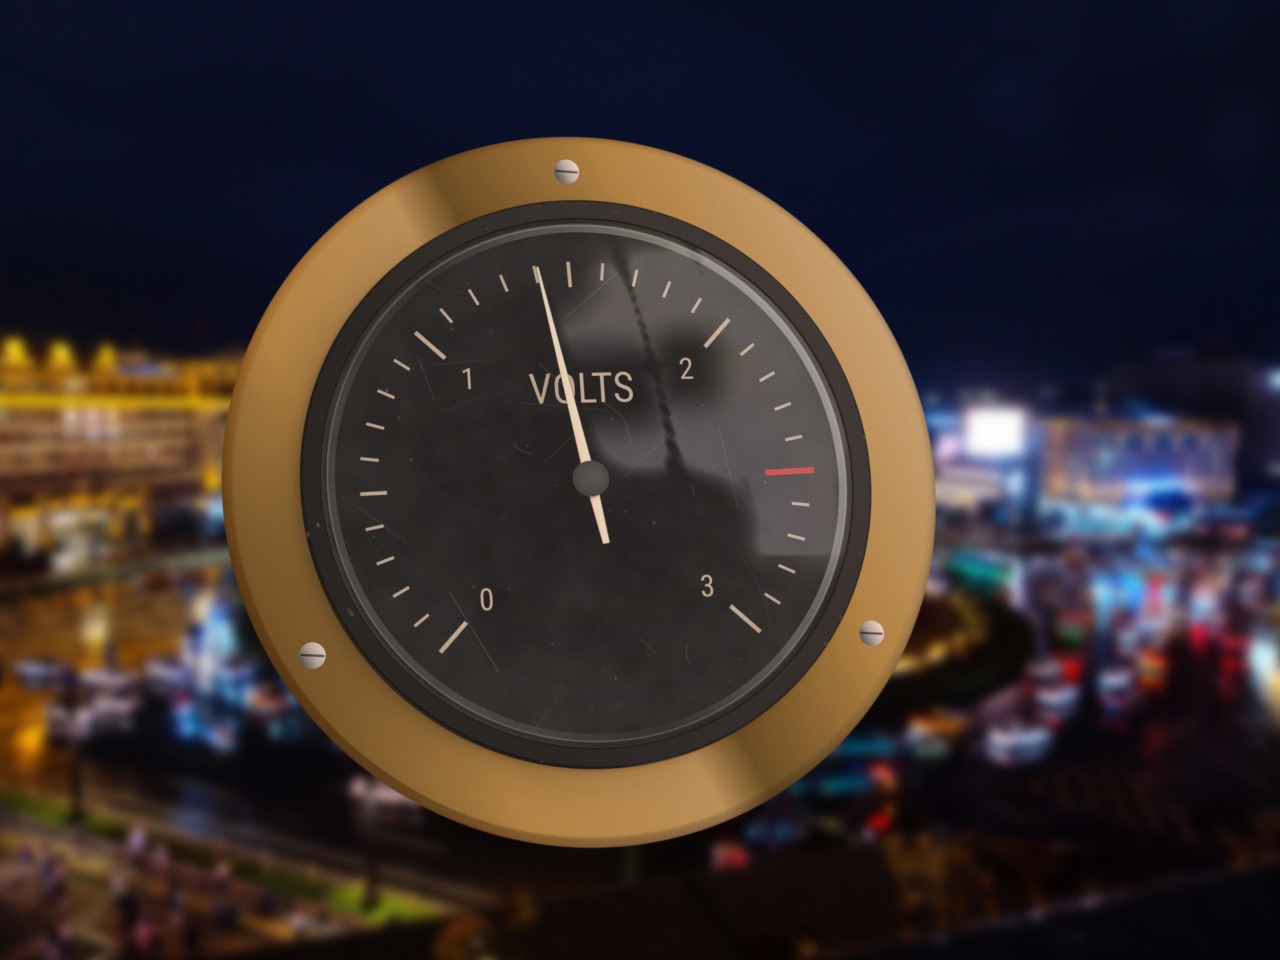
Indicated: 1.4V
